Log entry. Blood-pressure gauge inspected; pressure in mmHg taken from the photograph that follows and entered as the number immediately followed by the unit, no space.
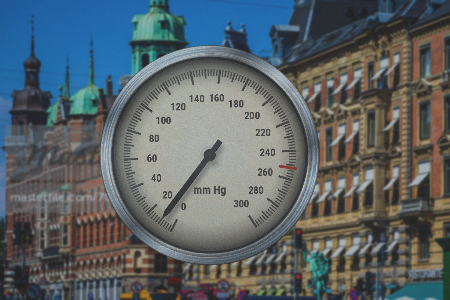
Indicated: 10mmHg
